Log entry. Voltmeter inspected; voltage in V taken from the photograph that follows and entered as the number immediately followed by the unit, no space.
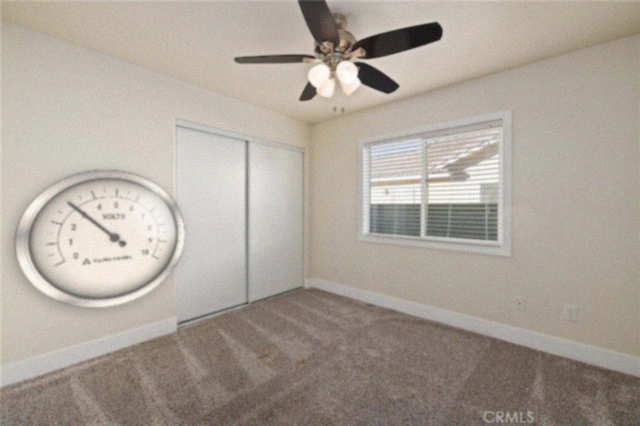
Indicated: 3V
